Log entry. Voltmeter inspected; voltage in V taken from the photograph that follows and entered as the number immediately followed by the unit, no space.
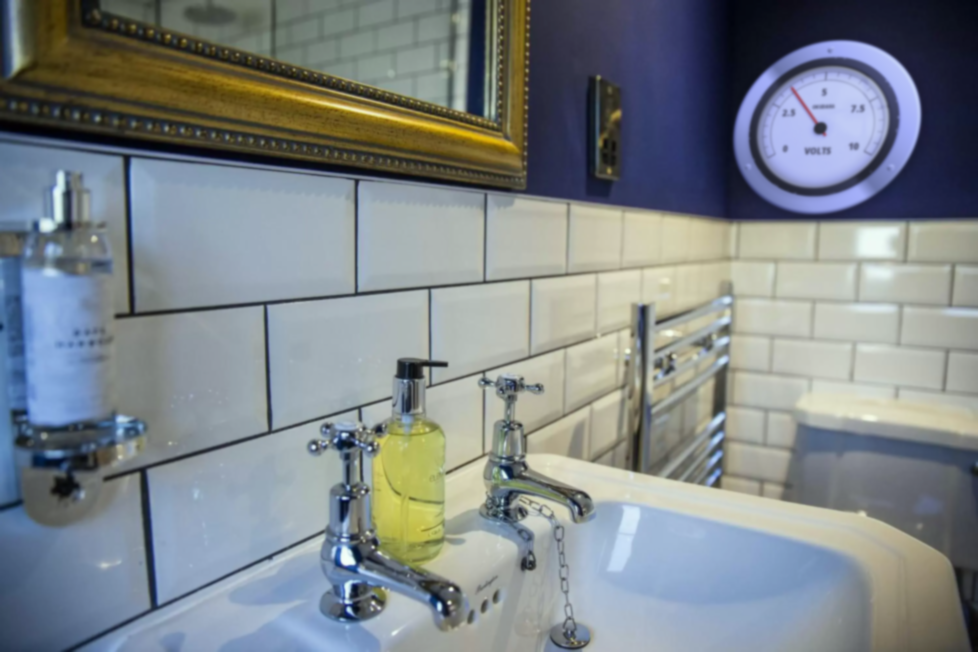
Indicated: 3.5V
